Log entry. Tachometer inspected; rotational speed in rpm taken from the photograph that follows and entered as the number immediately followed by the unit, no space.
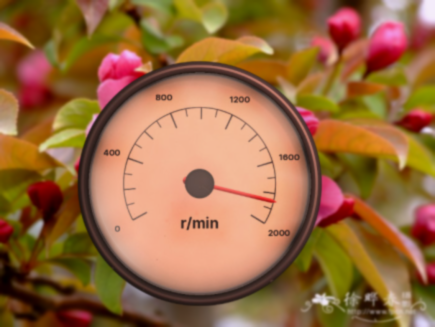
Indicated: 1850rpm
